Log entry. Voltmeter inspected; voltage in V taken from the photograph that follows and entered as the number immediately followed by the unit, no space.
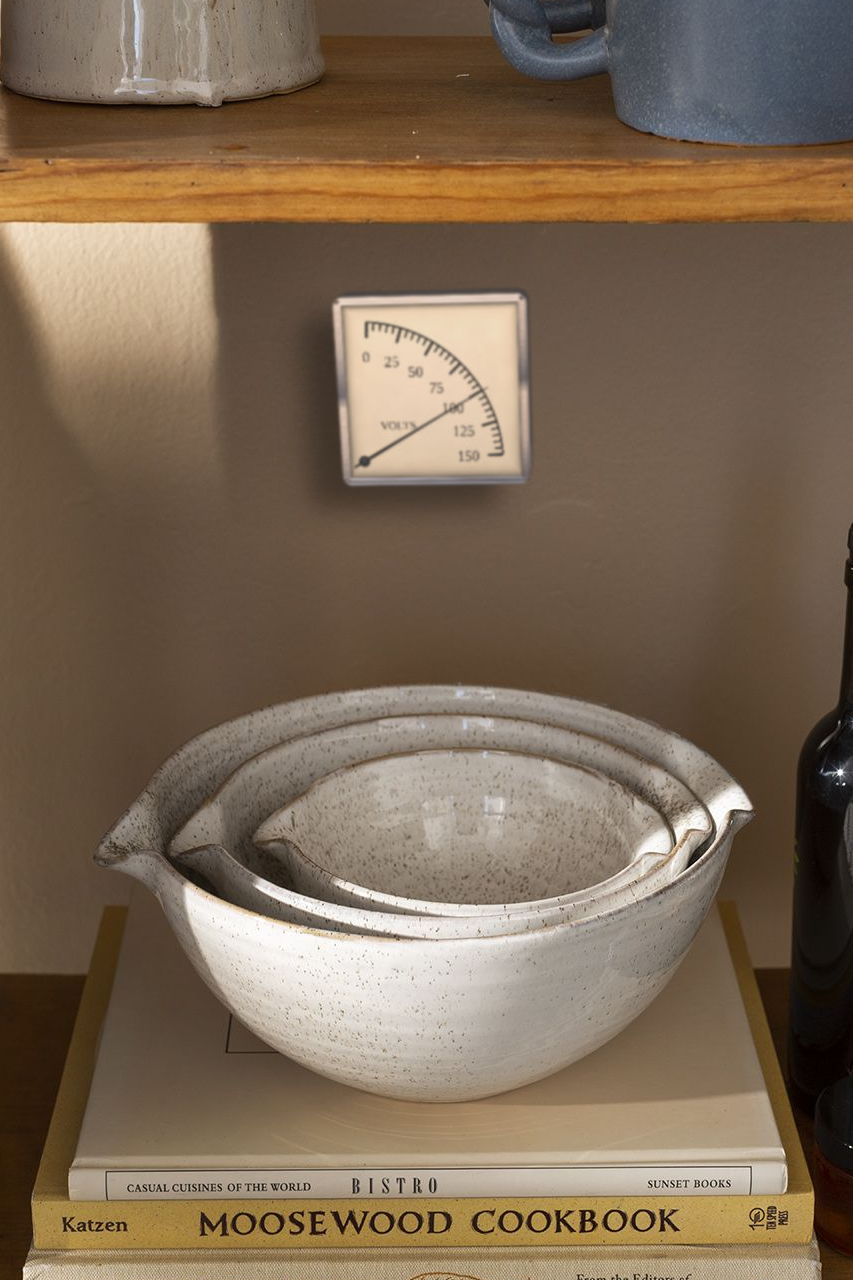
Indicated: 100V
